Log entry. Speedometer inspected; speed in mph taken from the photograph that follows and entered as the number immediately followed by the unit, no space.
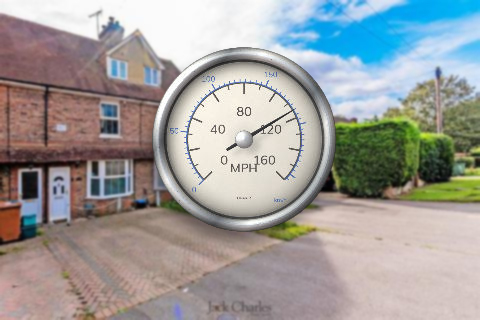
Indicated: 115mph
